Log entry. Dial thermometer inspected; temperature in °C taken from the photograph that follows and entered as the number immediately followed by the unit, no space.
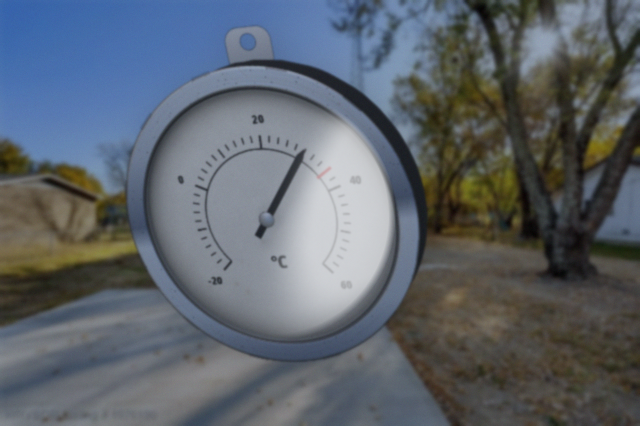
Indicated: 30°C
